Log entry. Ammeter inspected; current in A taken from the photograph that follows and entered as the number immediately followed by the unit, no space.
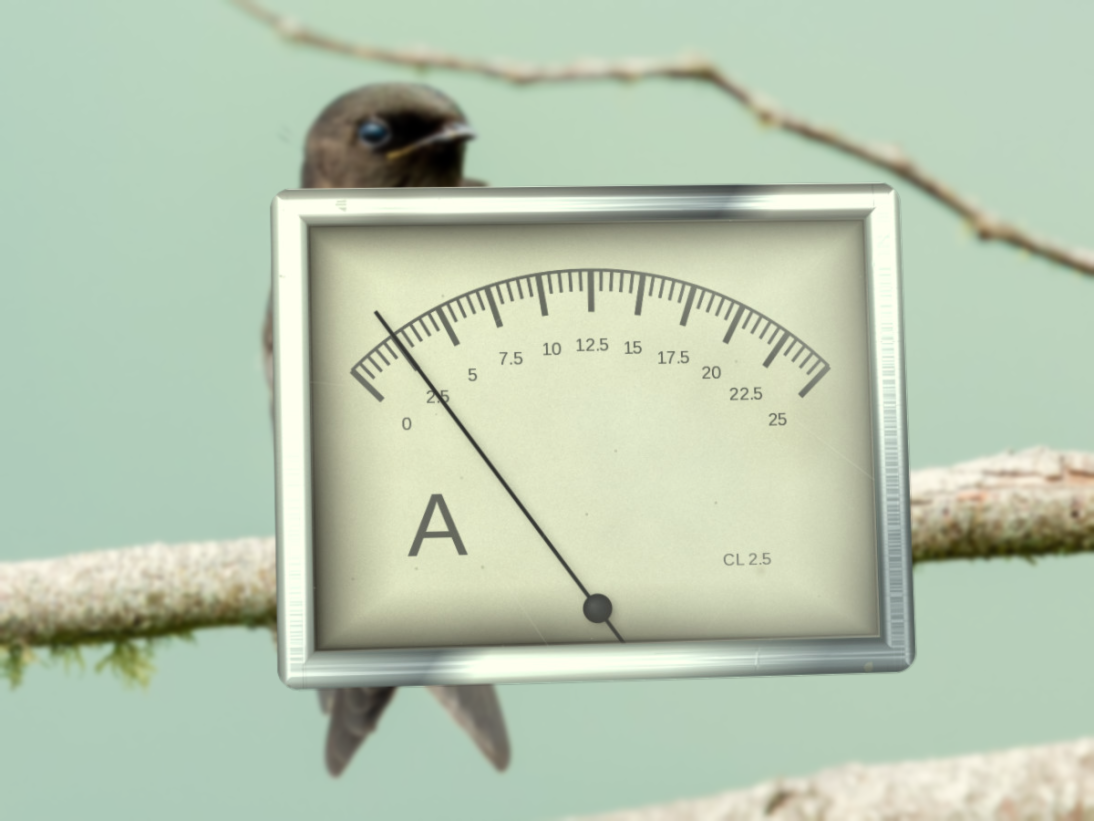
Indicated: 2.5A
